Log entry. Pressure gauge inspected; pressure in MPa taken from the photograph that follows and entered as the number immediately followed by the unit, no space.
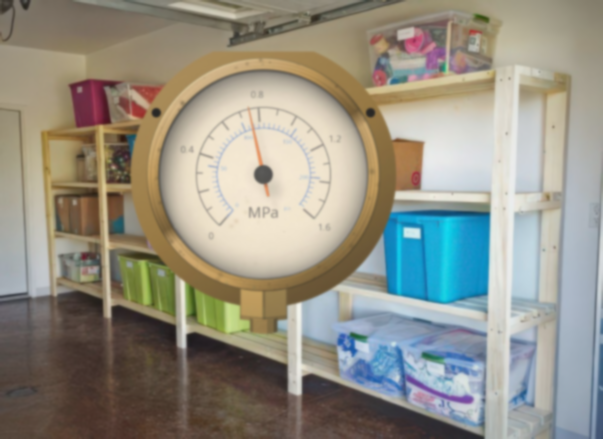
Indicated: 0.75MPa
